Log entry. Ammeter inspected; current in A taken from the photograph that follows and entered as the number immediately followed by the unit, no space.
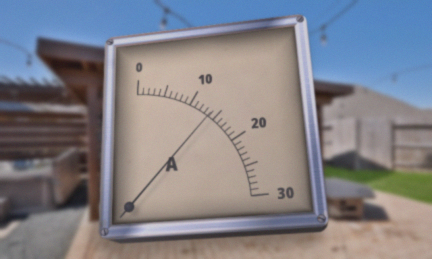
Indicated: 14A
